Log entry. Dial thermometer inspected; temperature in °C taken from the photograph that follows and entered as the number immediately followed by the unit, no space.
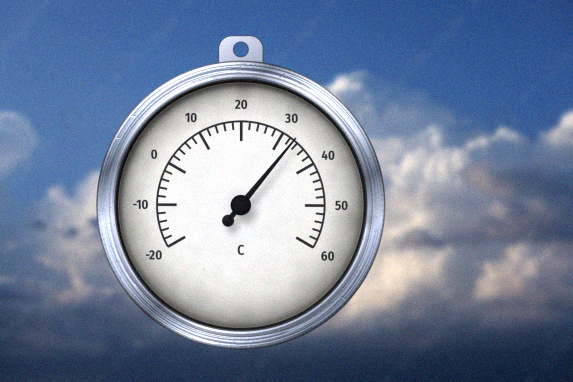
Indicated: 33°C
